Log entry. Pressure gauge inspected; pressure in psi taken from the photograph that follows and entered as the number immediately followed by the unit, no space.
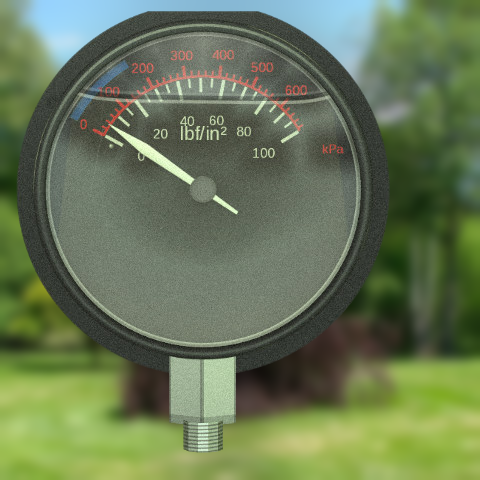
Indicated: 5psi
